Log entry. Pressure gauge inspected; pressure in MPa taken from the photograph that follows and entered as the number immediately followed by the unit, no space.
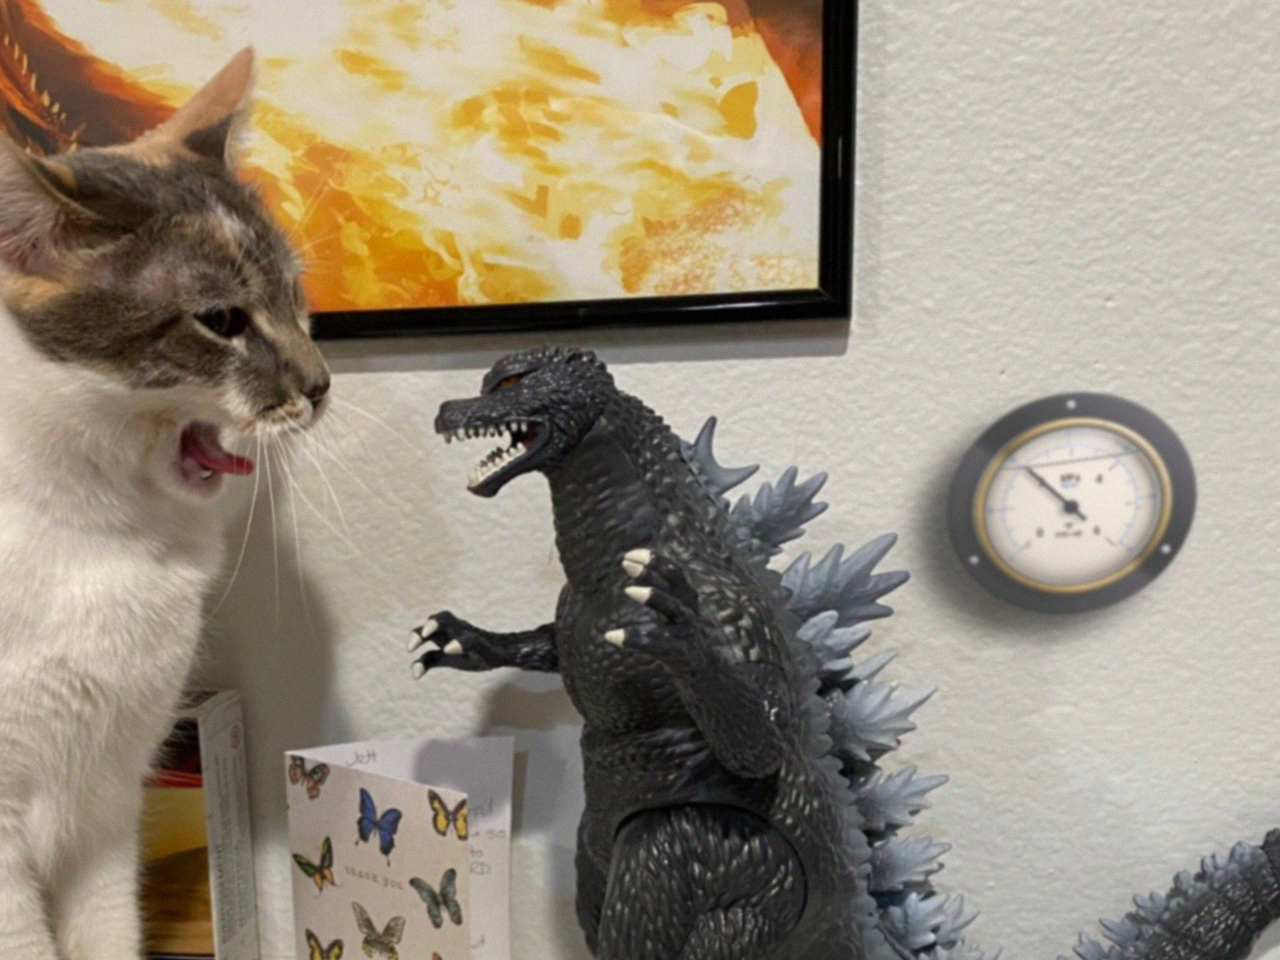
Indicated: 2MPa
